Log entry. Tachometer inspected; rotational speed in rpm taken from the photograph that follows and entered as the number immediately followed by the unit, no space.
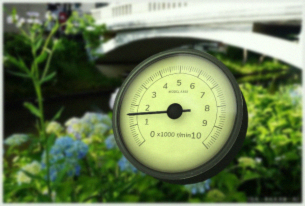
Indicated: 1500rpm
